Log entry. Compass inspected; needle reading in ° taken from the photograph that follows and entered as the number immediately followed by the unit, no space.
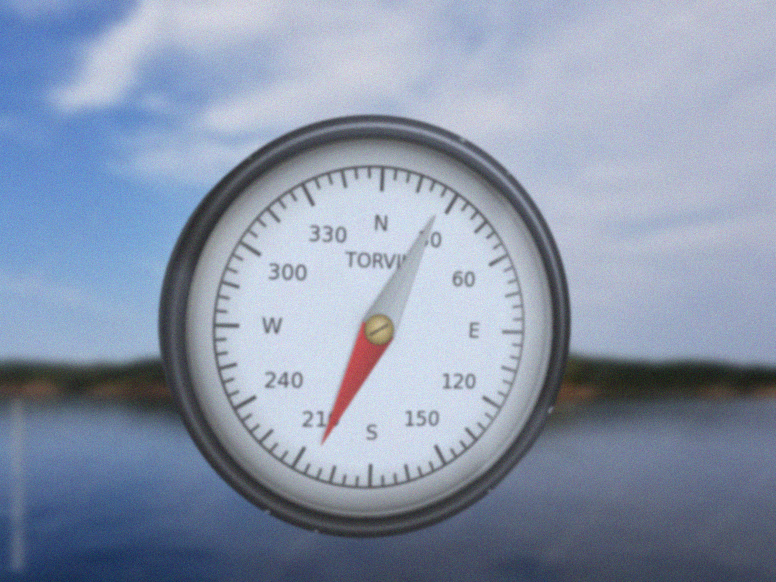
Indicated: 205°
